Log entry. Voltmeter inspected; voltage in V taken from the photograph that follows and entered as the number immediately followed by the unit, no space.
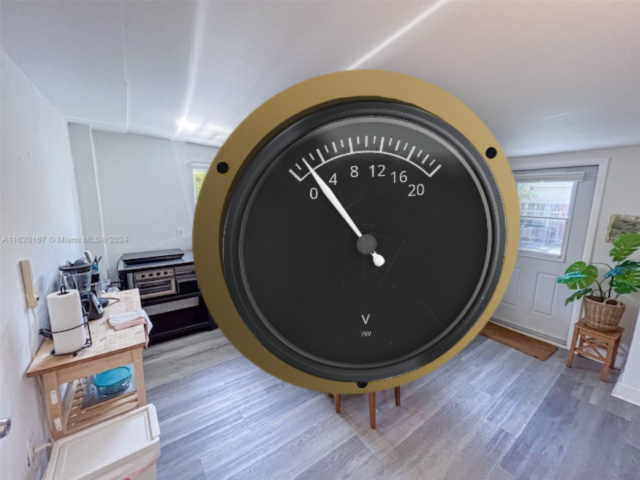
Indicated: 2V
